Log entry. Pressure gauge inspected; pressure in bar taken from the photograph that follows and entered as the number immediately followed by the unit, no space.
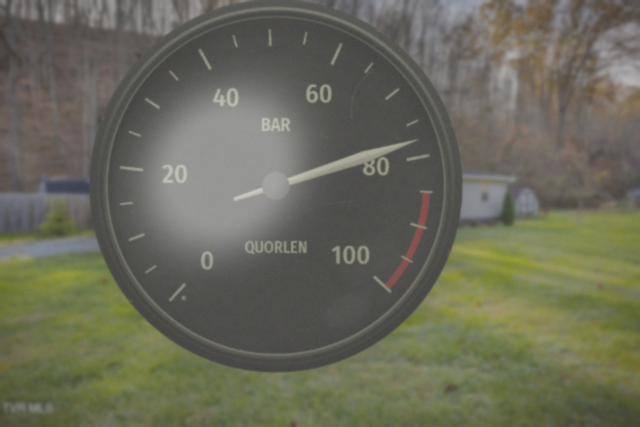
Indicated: 77.5bar
